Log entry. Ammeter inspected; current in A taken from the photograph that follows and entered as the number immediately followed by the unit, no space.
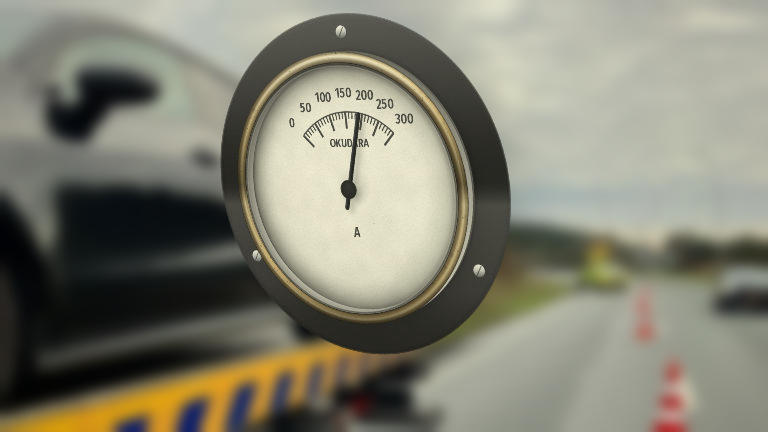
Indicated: 200A
